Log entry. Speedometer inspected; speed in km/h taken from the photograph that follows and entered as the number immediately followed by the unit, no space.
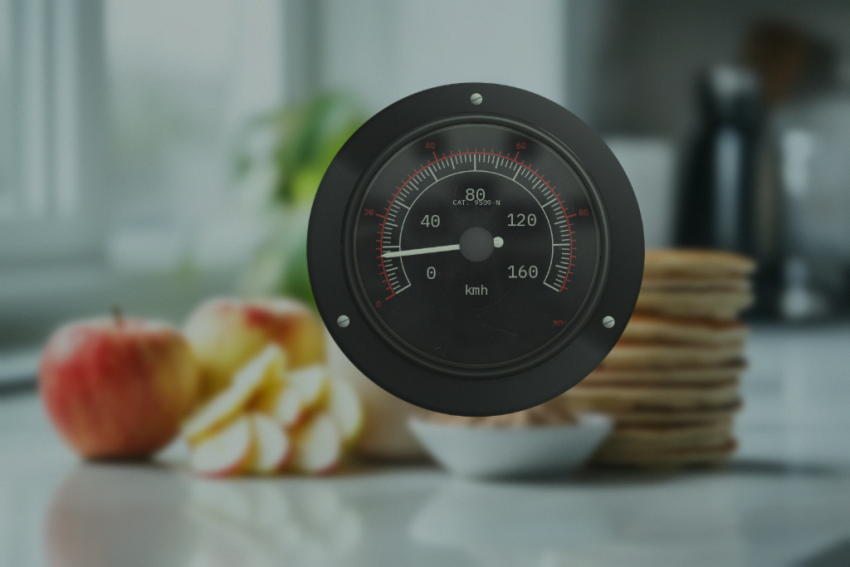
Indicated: 16km/h
